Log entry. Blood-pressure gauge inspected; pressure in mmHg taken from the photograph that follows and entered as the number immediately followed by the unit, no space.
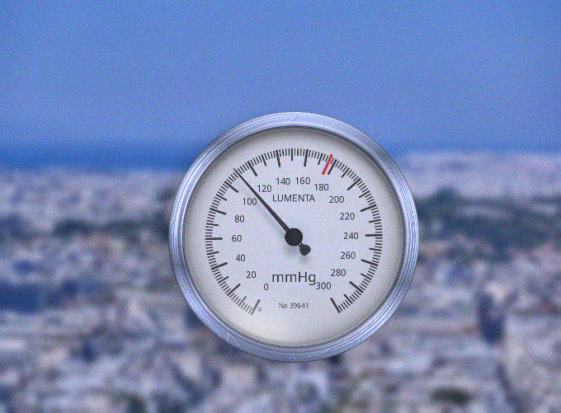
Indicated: 110mmHg
